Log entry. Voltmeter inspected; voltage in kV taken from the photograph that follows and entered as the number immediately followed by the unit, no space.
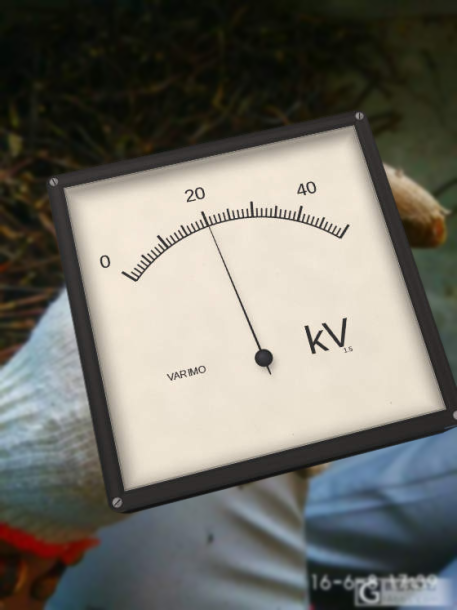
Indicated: 20kV
